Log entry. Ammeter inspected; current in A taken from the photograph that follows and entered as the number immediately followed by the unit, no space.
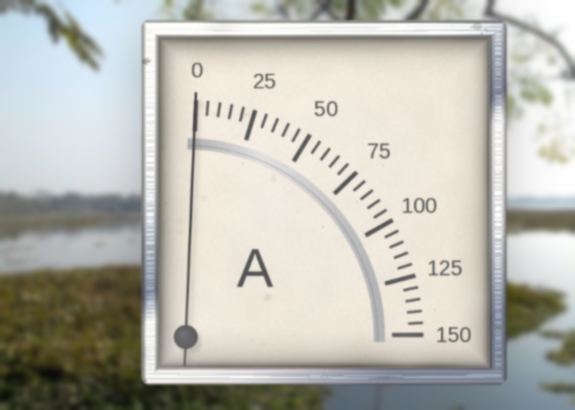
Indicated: 0A
